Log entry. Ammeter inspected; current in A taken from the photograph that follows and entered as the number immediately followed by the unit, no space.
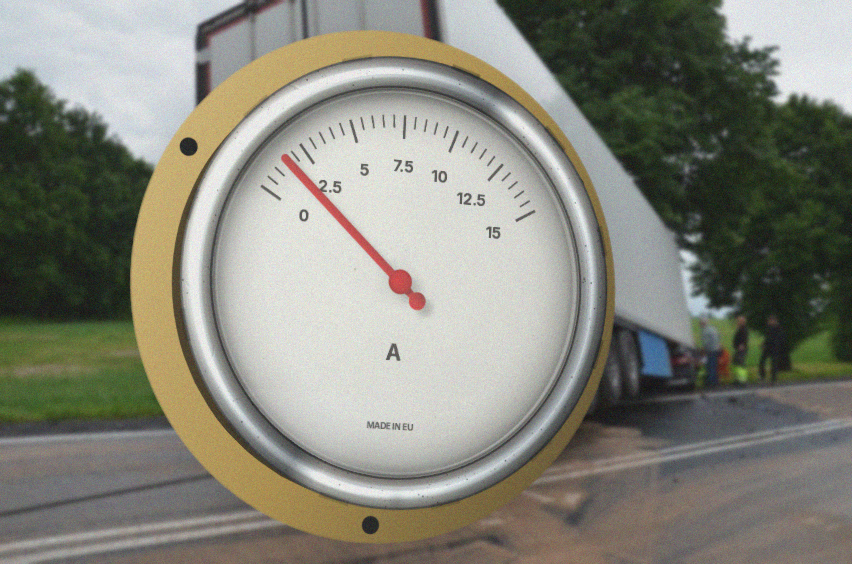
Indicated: 1.5A
